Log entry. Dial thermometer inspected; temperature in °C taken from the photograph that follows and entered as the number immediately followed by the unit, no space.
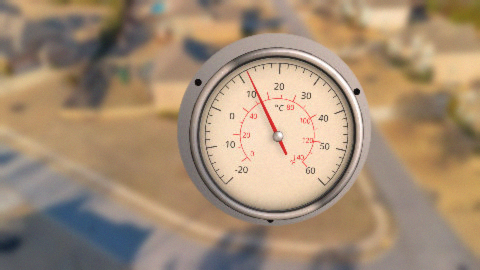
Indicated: 12°C
